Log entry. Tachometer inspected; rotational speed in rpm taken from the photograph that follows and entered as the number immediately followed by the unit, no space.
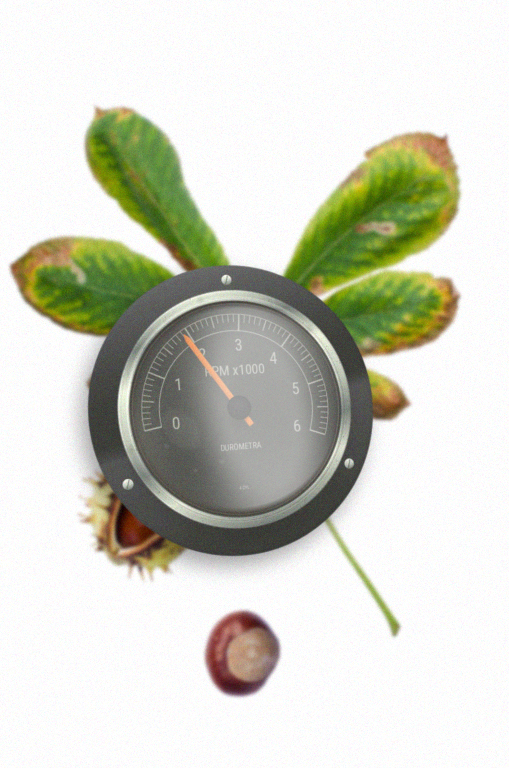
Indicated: 1900rpm
